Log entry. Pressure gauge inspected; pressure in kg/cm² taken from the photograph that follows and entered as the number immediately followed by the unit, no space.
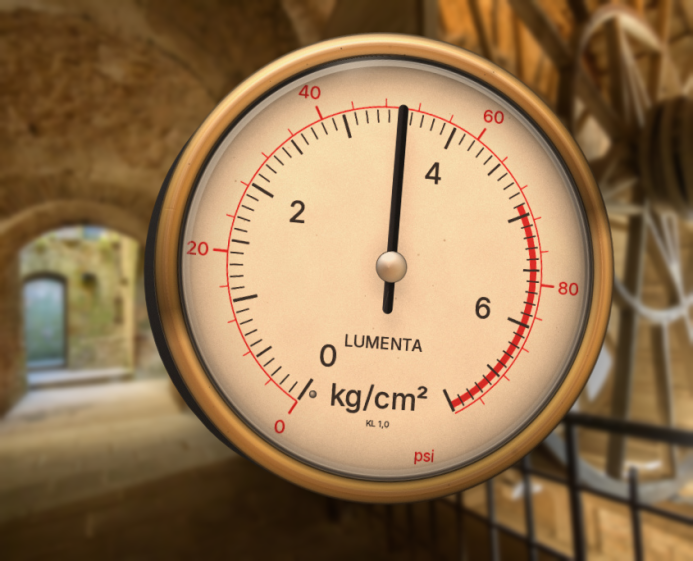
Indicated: 3.5kg/cm²
